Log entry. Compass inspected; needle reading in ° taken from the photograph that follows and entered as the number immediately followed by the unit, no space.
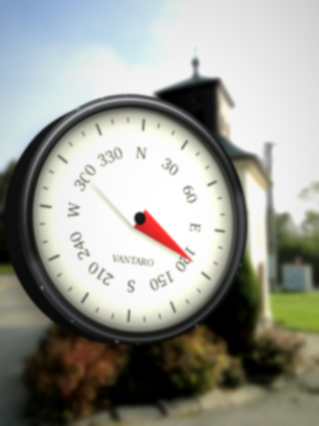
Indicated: 120°
